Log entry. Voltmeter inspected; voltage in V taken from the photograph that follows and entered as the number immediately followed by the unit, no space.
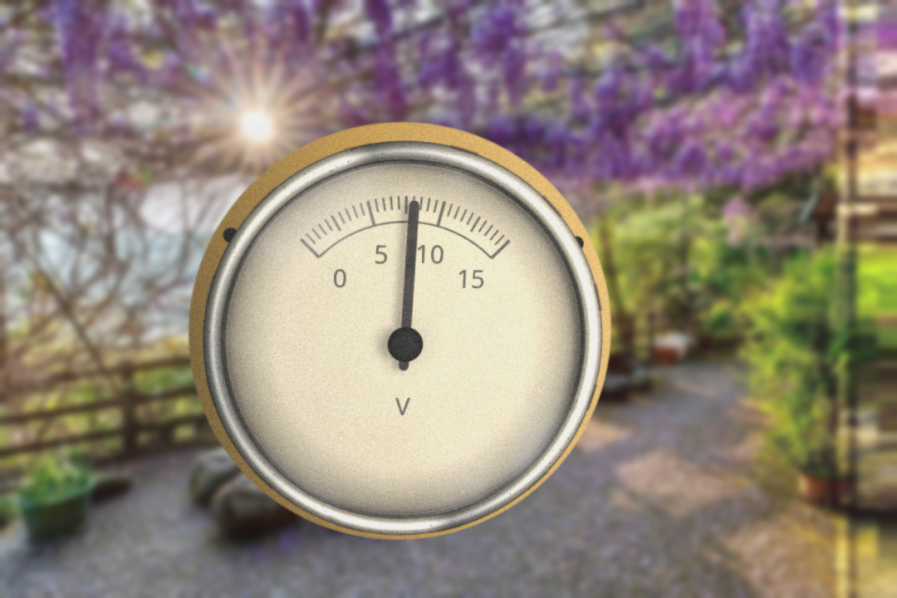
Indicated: 8V
